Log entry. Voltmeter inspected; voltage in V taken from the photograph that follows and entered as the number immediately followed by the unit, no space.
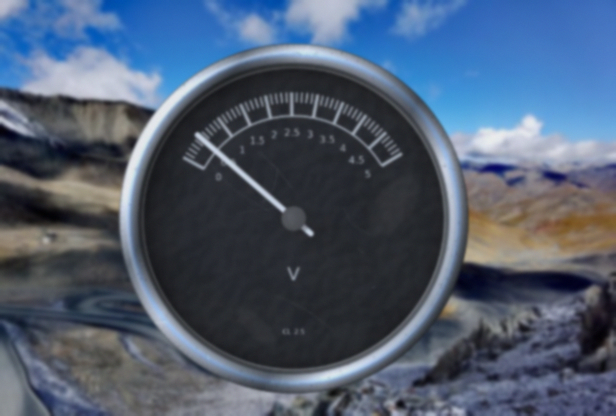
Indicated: 0.5V
